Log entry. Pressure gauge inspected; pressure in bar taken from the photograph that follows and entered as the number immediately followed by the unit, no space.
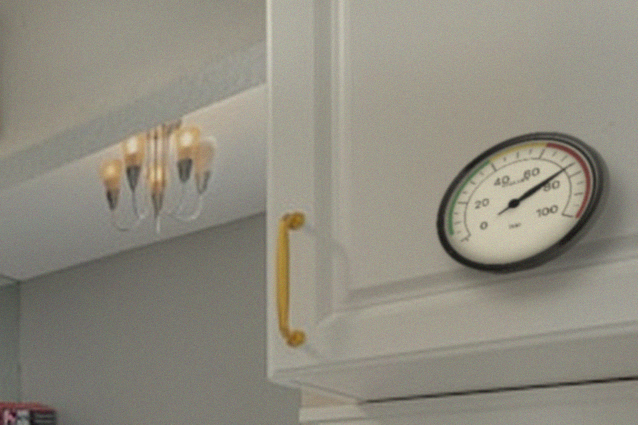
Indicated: 75bar
